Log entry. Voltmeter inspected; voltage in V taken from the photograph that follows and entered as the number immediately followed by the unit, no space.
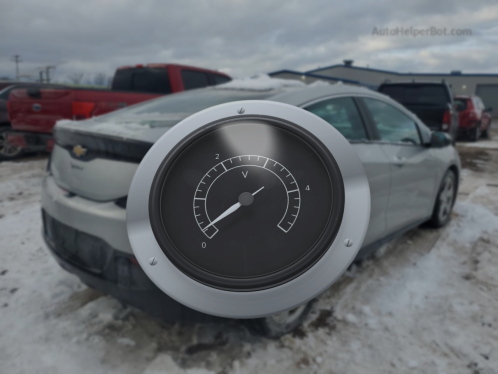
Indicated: 0.2V
